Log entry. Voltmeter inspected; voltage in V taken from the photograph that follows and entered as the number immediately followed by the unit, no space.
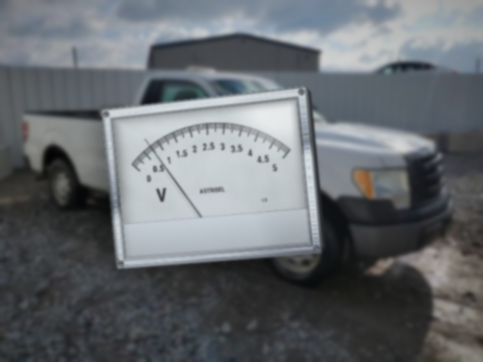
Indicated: 0.75V
